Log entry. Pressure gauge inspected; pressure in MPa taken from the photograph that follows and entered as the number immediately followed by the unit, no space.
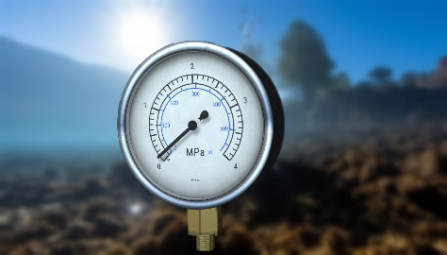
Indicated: 0.1MPa
